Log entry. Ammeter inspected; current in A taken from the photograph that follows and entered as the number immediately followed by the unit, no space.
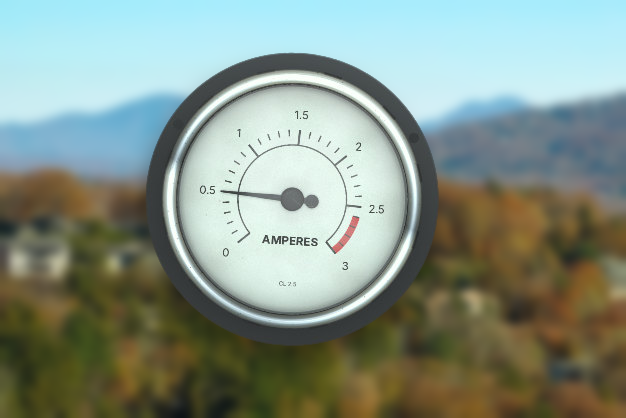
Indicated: 0.5A
